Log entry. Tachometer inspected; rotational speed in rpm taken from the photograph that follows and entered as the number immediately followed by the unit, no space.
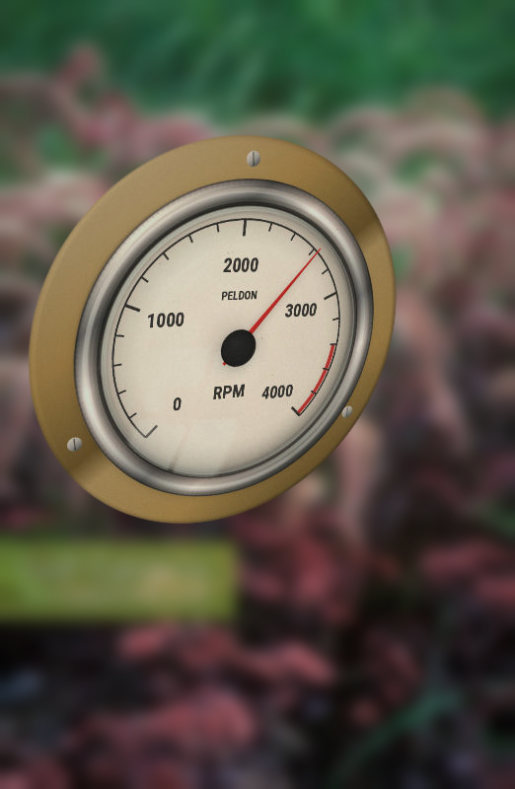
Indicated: 2600rpm
